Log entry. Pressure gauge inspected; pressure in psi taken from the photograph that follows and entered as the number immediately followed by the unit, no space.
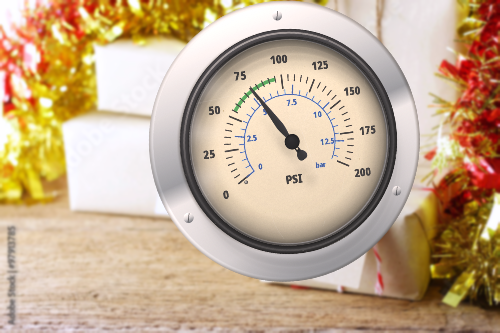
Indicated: 75psi
